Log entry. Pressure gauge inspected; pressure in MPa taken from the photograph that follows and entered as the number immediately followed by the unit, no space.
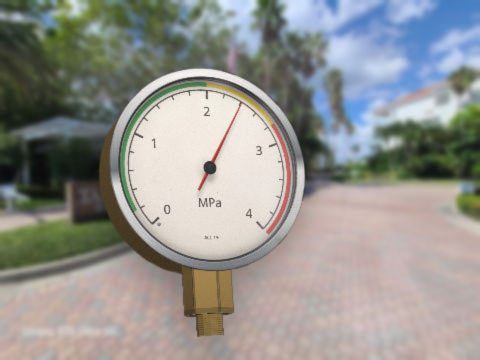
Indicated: 2.4MPa
